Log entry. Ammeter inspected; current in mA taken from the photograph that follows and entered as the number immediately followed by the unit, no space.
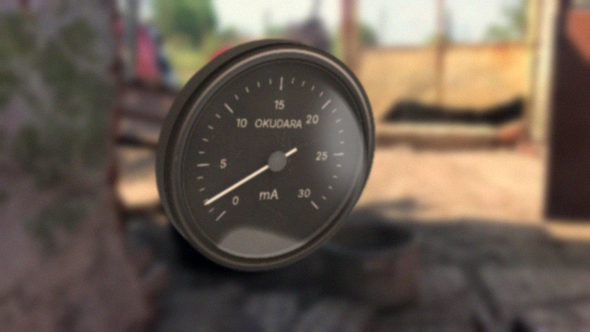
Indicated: 2mA
